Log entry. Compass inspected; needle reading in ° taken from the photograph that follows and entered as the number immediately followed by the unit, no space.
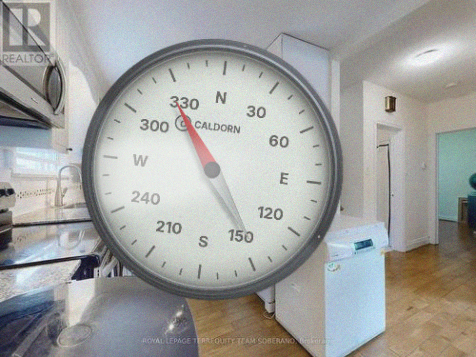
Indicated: 325°
